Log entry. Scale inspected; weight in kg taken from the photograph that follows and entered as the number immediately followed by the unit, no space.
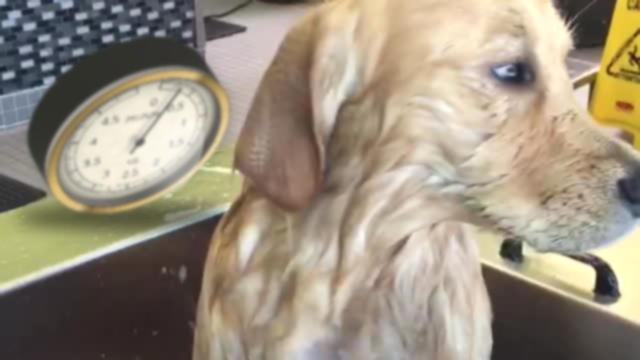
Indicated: 0.25kg
